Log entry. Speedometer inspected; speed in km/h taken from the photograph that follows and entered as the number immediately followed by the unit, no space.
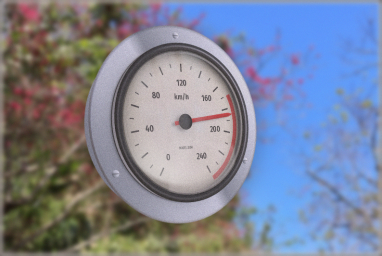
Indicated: 185km/h
